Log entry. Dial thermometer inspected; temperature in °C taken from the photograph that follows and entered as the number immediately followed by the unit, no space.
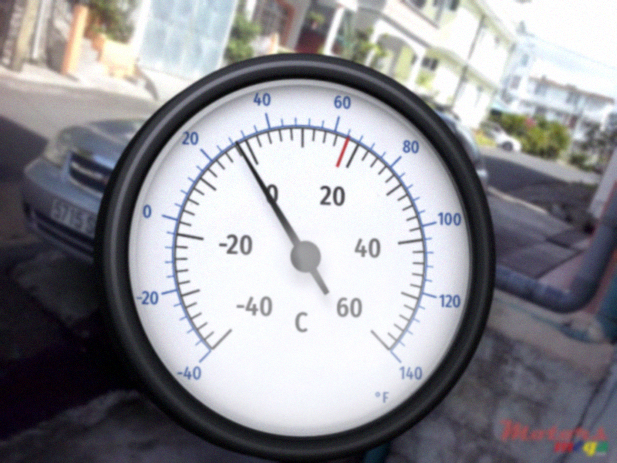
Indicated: -2°C
